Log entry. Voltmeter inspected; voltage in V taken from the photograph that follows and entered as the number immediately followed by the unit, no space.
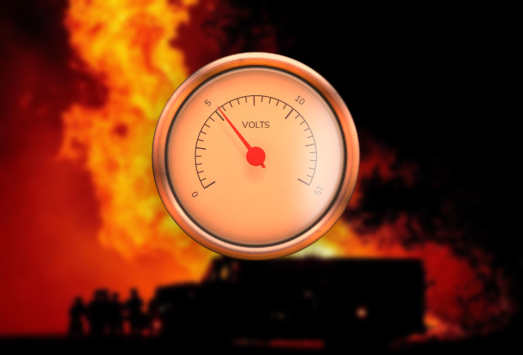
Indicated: 5.25V
